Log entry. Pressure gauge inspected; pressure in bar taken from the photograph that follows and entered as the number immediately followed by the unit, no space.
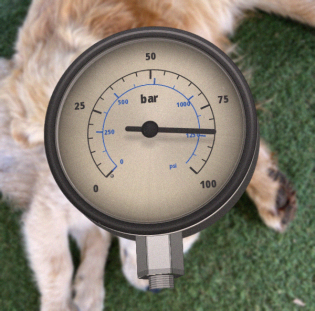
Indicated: 85bar
